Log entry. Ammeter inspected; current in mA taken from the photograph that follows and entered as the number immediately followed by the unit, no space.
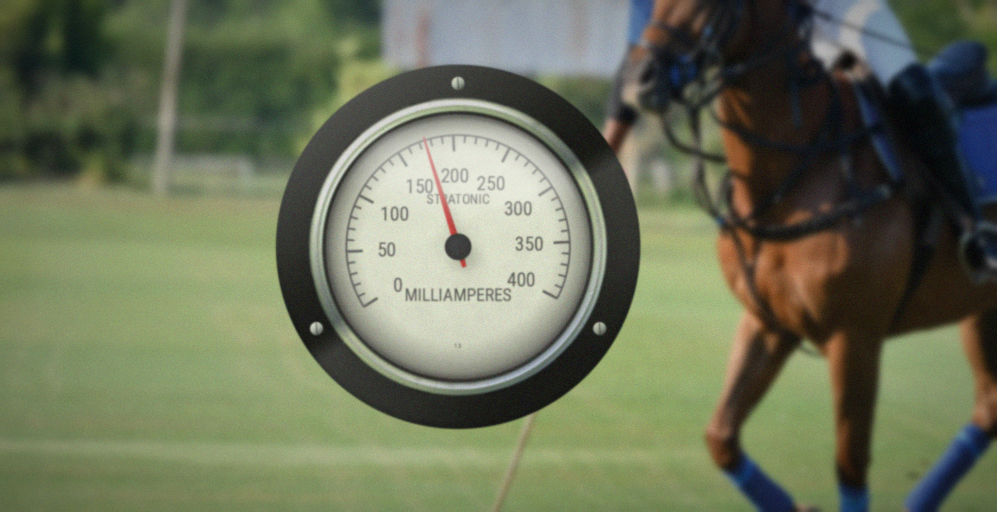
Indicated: 175mA
